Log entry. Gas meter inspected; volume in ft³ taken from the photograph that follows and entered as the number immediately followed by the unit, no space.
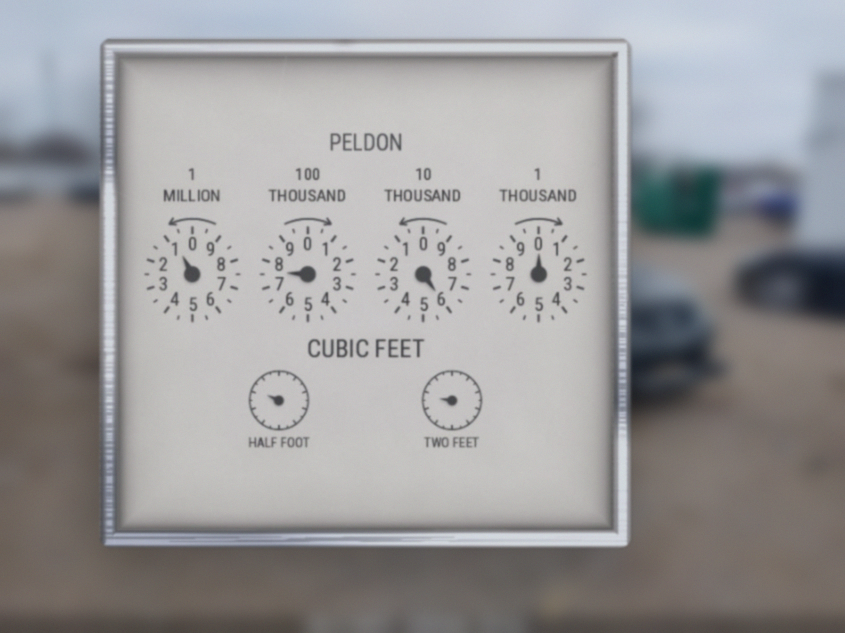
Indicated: 76000ft³
